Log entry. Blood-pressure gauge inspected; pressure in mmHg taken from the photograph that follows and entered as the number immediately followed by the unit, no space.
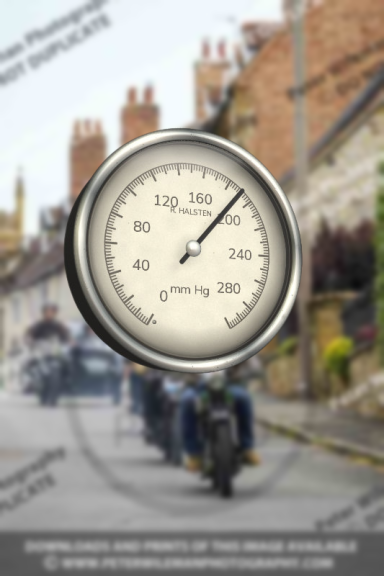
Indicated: 190mmHg
